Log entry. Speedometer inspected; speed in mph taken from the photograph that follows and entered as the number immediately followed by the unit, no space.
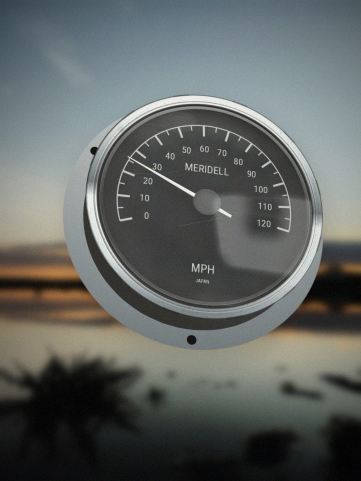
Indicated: 25mph
